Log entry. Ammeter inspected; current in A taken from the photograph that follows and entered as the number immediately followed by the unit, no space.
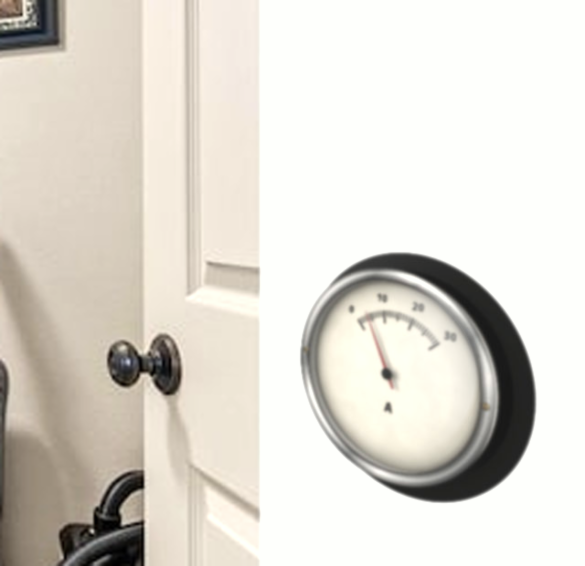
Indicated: 5A
